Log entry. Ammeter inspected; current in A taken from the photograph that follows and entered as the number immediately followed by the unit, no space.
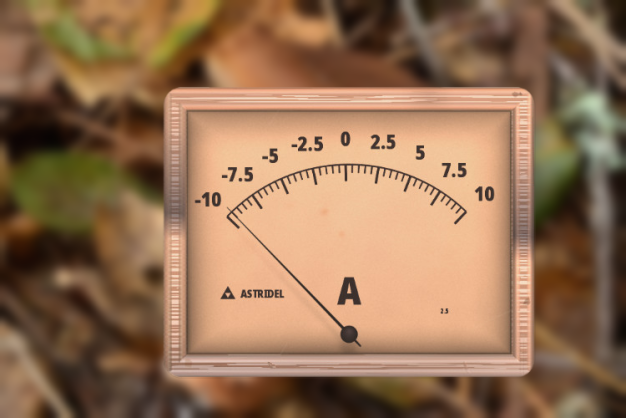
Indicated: -9.5A
